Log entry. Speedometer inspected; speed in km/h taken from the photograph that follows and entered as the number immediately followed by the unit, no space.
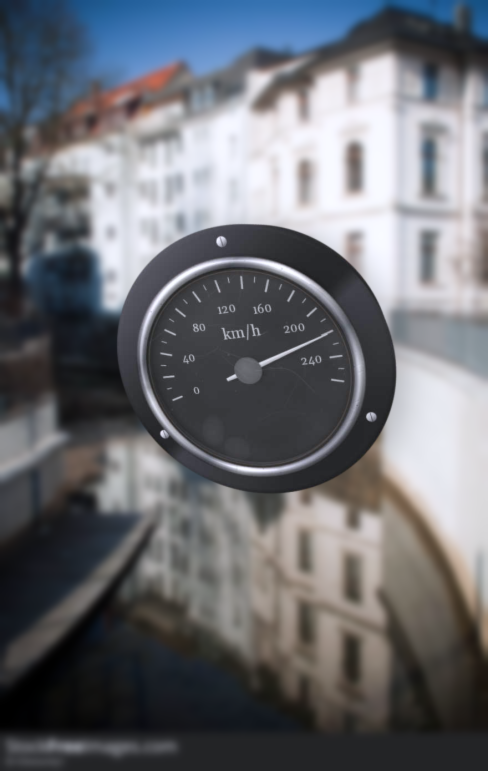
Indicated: 220km/h
